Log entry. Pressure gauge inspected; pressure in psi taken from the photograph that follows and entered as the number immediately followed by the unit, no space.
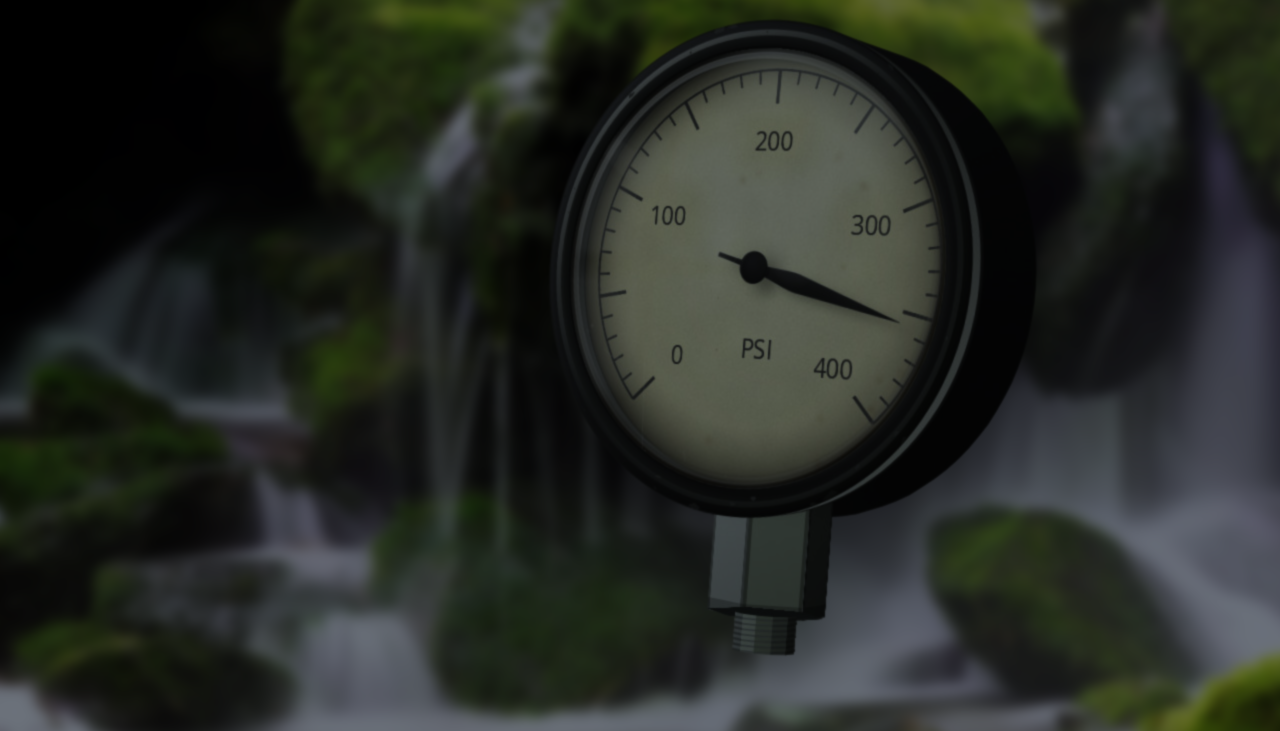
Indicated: 355psi
